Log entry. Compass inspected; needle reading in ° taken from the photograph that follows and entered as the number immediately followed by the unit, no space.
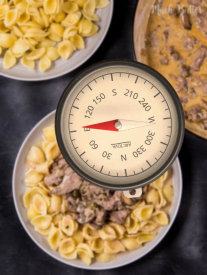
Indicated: 95°
